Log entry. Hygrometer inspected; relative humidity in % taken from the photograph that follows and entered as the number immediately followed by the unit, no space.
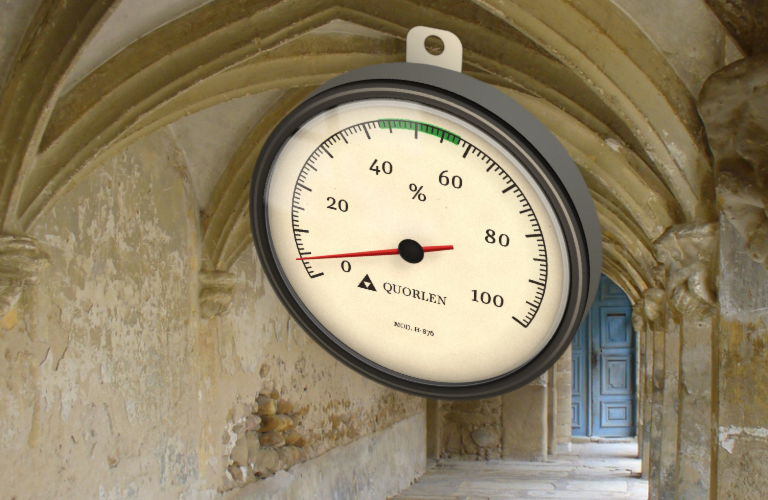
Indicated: 5%
